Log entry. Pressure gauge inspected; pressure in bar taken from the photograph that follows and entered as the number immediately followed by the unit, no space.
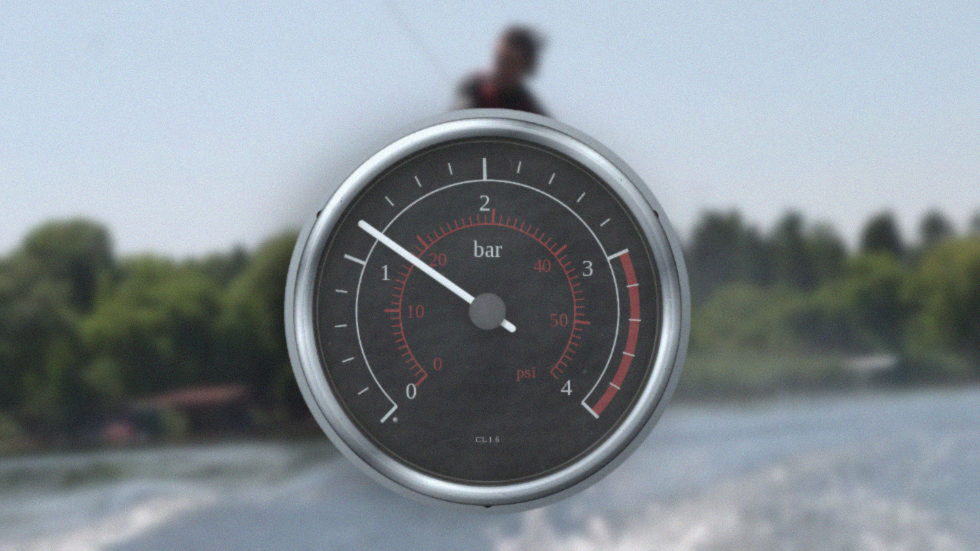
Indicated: 1.2bar
